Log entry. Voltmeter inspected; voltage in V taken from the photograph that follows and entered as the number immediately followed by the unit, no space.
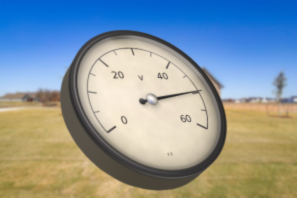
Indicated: 50V
